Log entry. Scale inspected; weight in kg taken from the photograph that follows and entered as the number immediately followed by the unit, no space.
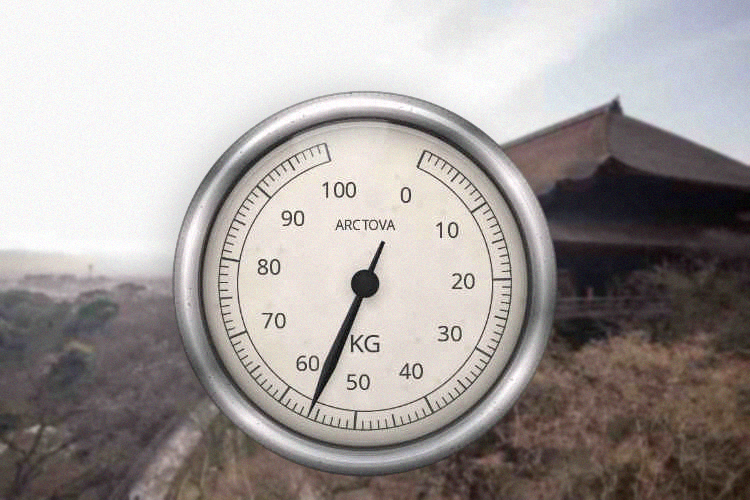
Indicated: 56kg
